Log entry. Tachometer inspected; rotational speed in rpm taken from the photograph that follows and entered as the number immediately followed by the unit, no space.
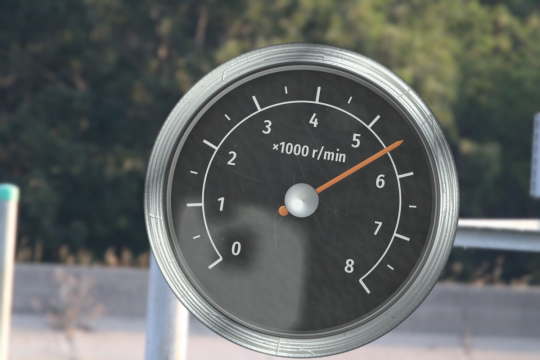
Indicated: 5500rpm
